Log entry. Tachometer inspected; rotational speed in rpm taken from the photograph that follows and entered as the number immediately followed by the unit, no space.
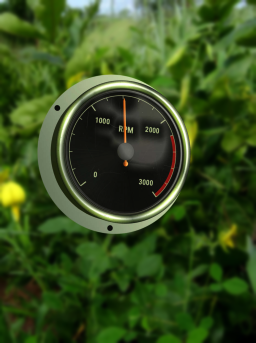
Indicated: 1400rpm
